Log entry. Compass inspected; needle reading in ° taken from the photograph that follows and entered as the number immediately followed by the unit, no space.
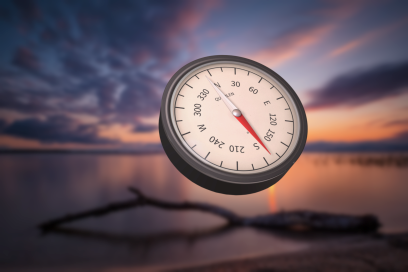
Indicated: 172.5°
